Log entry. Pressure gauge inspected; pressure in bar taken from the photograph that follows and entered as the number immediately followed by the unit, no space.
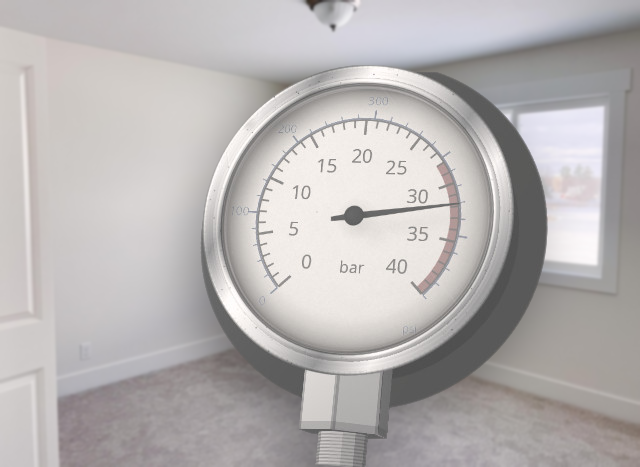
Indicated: 32bar
